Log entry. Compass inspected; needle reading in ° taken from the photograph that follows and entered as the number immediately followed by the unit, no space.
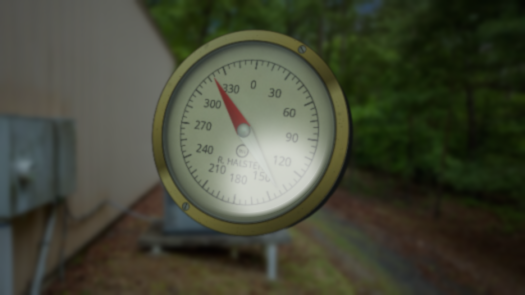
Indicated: 320°
